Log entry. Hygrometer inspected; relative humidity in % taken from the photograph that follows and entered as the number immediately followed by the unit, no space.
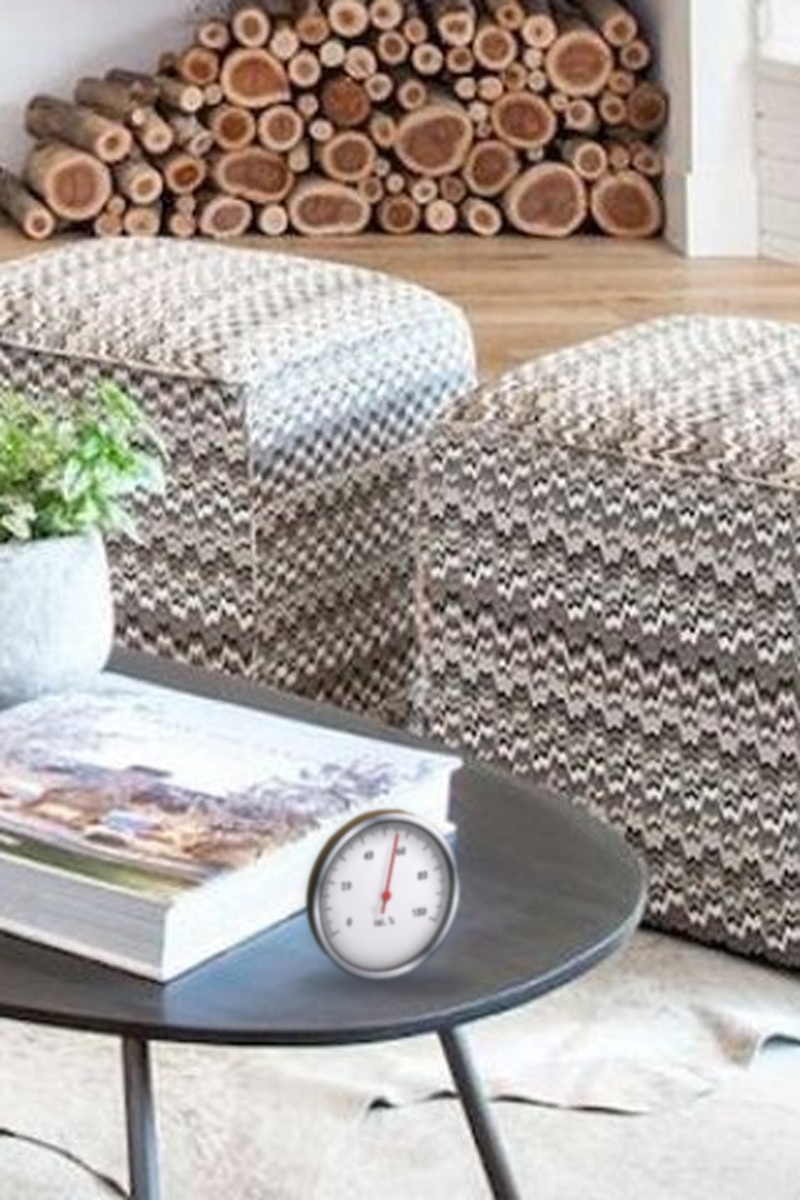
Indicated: 55%
